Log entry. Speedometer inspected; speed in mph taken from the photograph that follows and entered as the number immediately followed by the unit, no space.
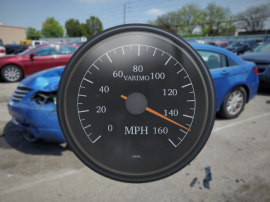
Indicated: 147.5mph
